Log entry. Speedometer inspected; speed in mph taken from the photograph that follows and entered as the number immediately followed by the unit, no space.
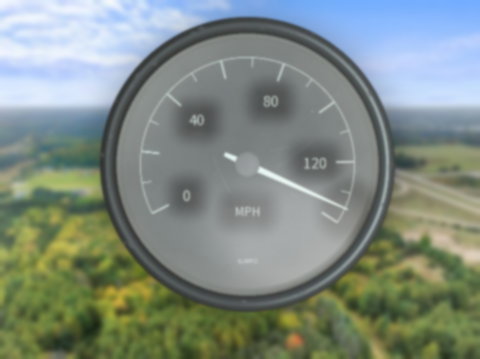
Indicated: 135mph
